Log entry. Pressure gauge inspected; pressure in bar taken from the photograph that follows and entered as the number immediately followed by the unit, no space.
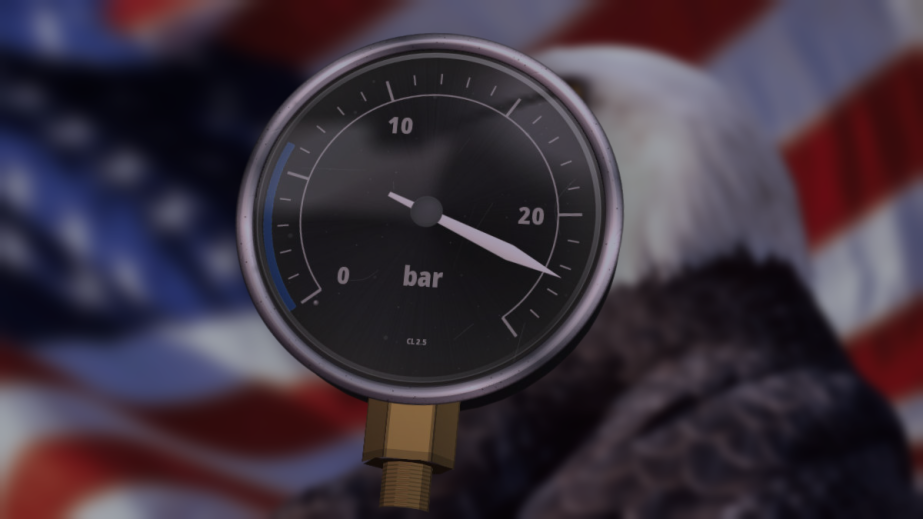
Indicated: 22.5bar
